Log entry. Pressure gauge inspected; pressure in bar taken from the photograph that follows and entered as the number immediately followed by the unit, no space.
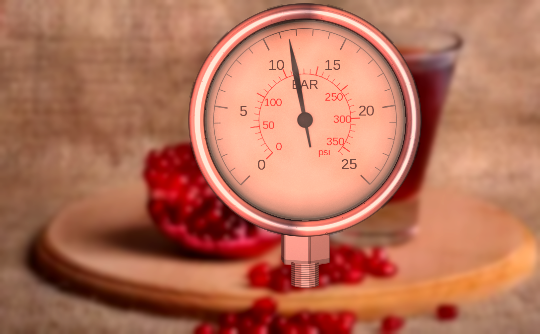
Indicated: 11.5bar
